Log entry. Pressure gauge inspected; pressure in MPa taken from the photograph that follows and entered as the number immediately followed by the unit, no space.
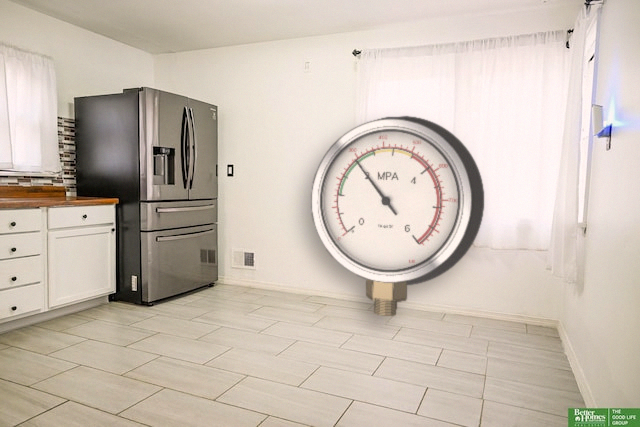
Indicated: 2MPa
